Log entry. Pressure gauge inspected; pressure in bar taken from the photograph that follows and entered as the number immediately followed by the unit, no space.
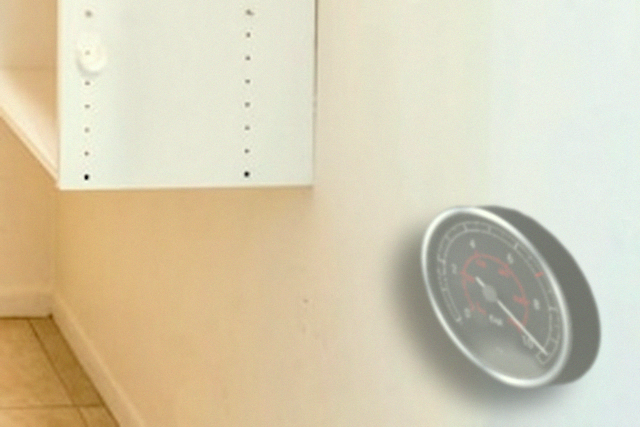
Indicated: 9.5bar
